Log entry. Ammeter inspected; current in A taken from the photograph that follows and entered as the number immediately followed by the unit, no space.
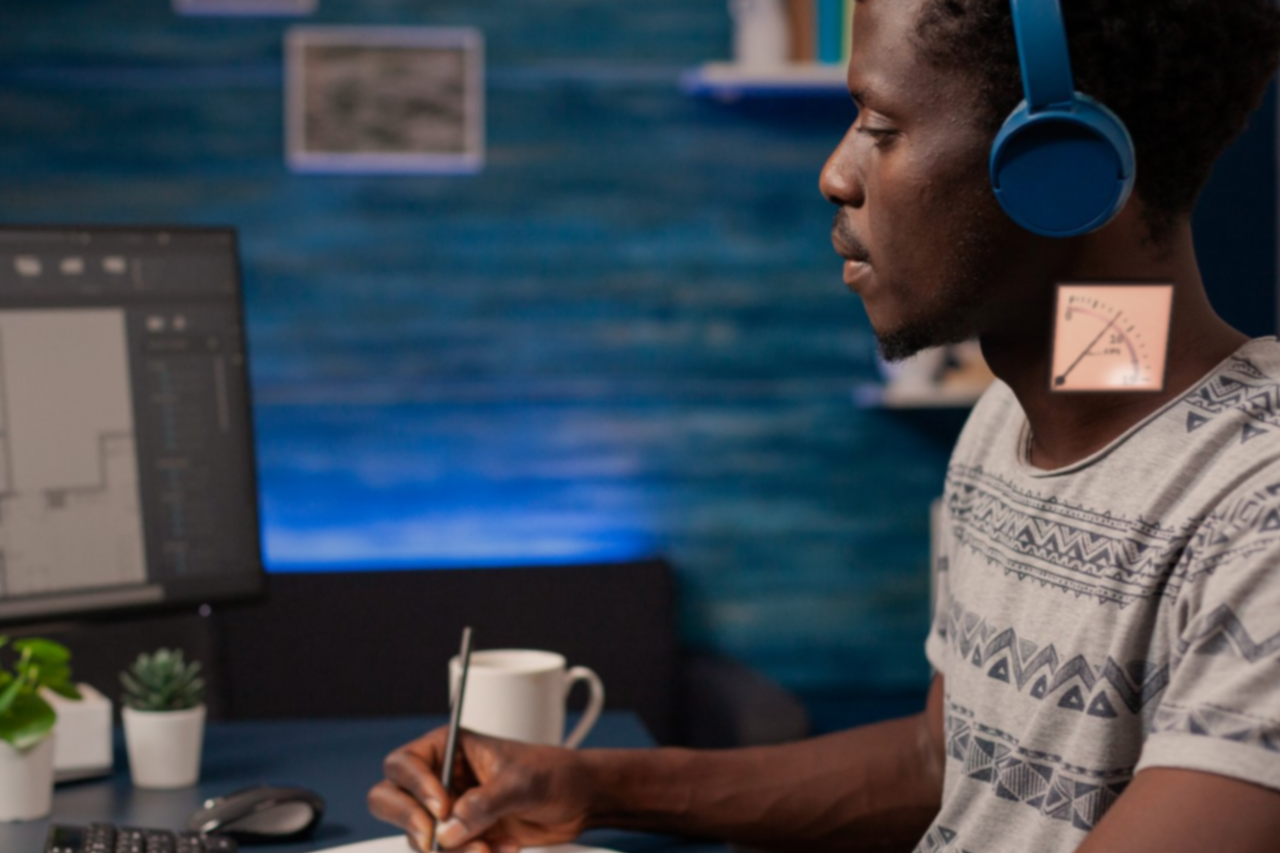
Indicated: 8A
